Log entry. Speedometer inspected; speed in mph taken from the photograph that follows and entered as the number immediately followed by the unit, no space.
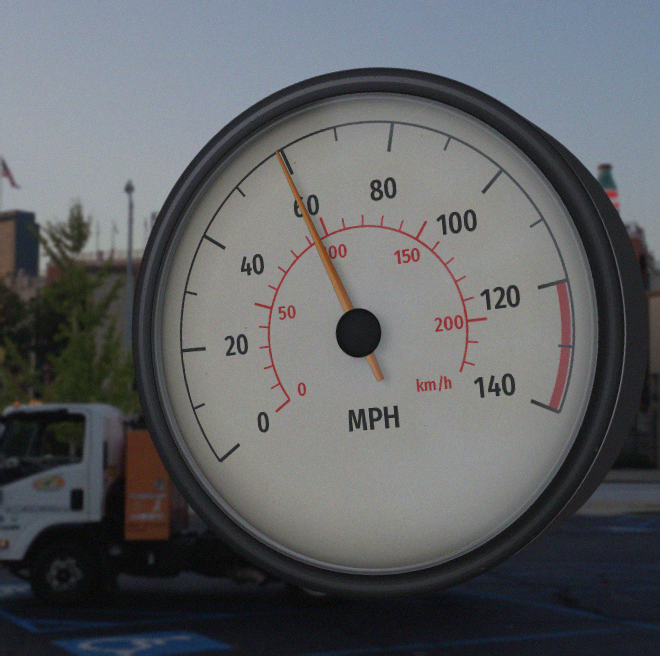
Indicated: 60mph
